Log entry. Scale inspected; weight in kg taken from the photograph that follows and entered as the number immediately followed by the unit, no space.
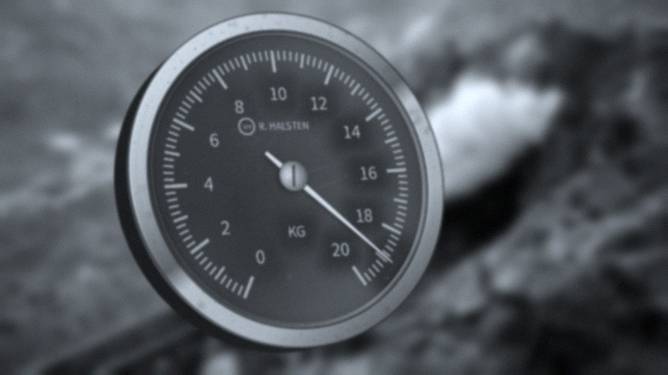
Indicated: 19kg
